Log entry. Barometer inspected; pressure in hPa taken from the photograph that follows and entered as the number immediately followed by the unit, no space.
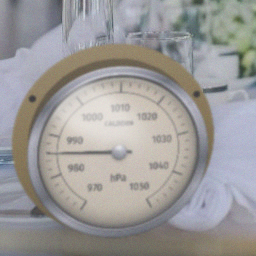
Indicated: 986hPa
